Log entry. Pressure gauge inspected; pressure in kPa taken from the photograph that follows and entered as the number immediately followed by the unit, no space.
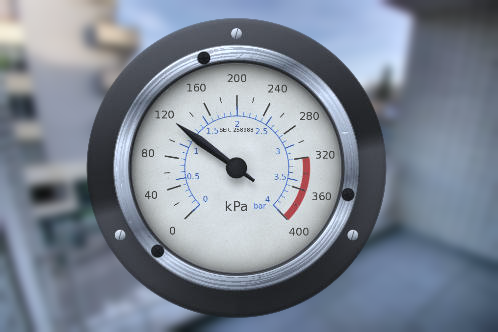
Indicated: 120kPa
